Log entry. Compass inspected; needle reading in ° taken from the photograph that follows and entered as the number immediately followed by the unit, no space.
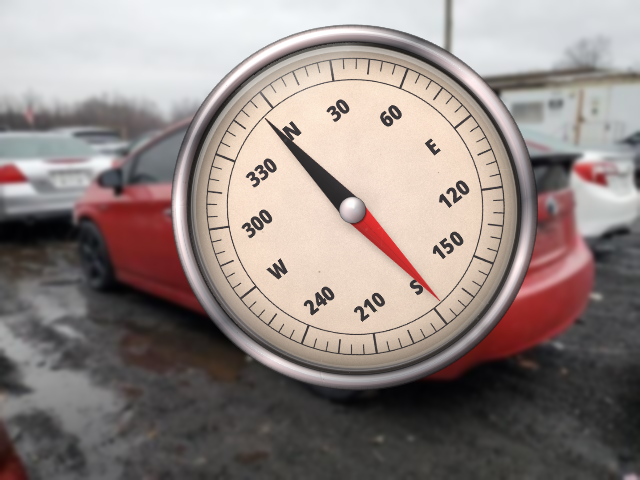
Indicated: 175°
